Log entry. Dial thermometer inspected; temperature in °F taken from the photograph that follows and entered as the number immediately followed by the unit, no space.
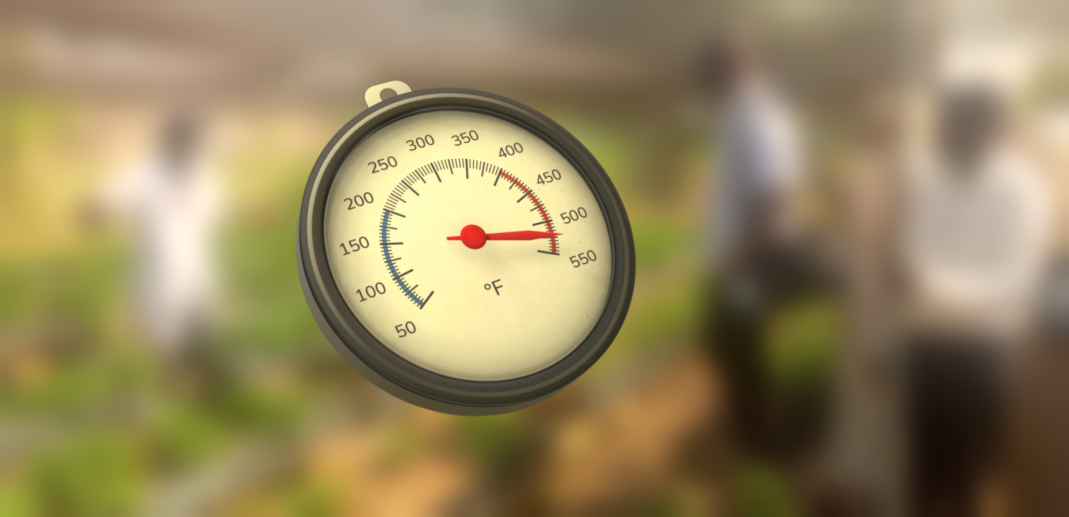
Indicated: 525°F
